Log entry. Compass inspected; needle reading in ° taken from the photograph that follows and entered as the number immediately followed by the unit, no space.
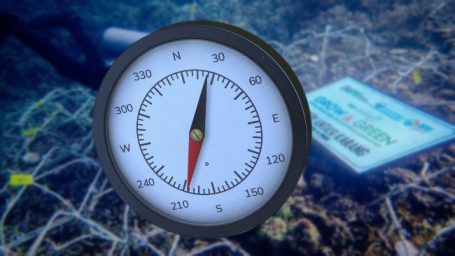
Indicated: 205°
